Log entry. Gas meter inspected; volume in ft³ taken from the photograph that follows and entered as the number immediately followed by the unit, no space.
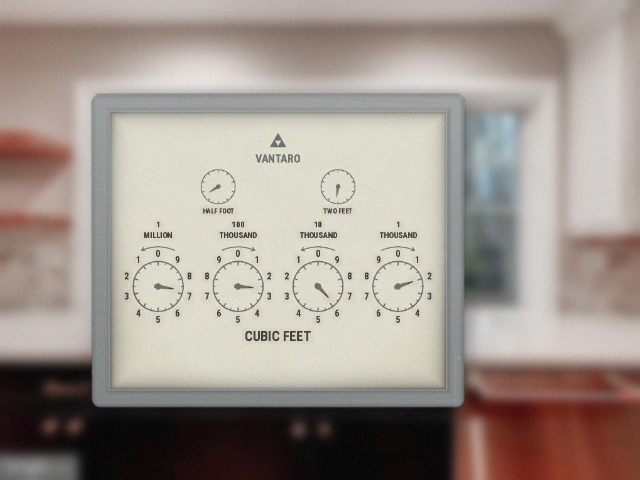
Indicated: 726200ft³
